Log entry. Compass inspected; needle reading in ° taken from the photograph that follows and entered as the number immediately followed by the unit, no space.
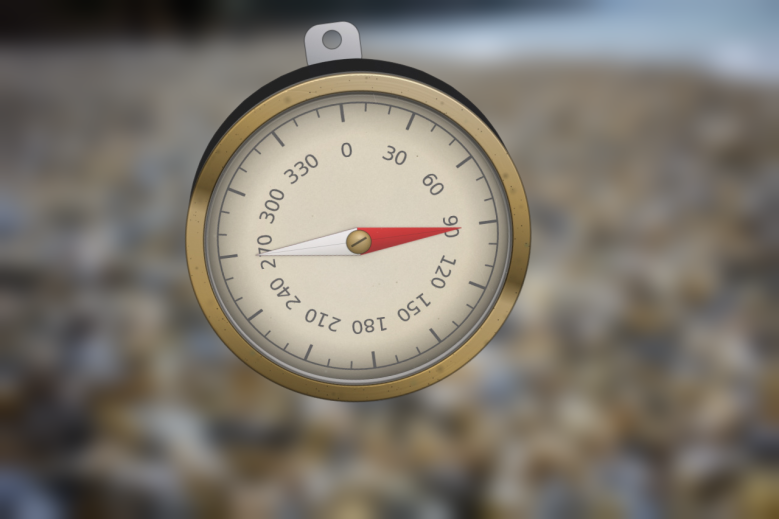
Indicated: 90°
